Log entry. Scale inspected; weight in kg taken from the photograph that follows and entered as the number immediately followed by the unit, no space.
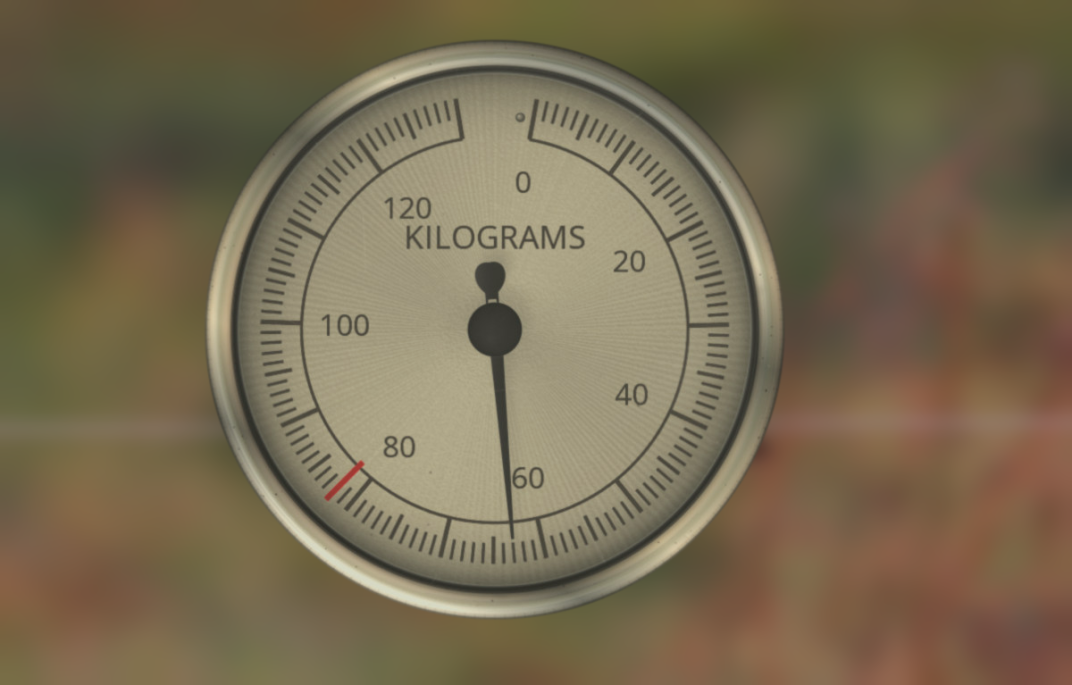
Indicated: 63kg
